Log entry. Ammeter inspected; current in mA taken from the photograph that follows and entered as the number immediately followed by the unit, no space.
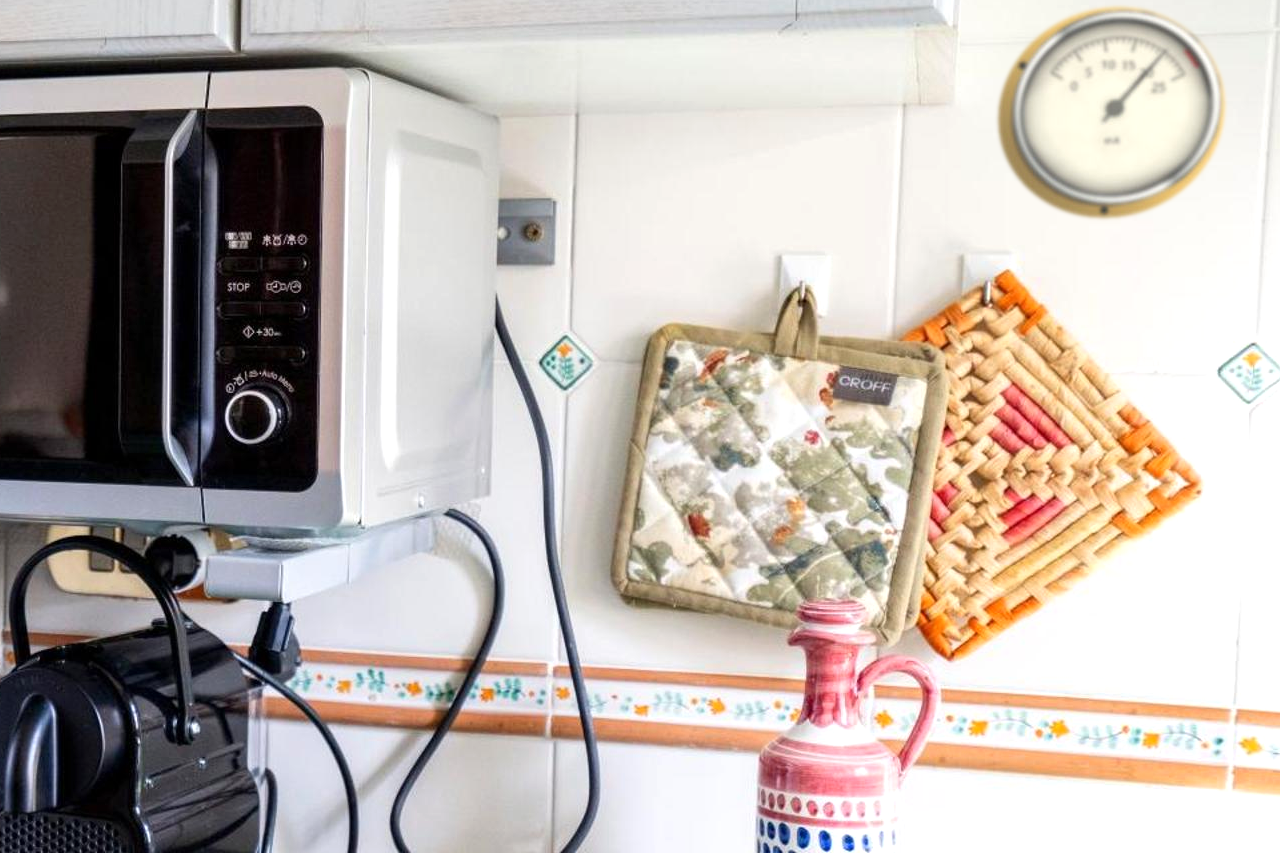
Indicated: 20mA
